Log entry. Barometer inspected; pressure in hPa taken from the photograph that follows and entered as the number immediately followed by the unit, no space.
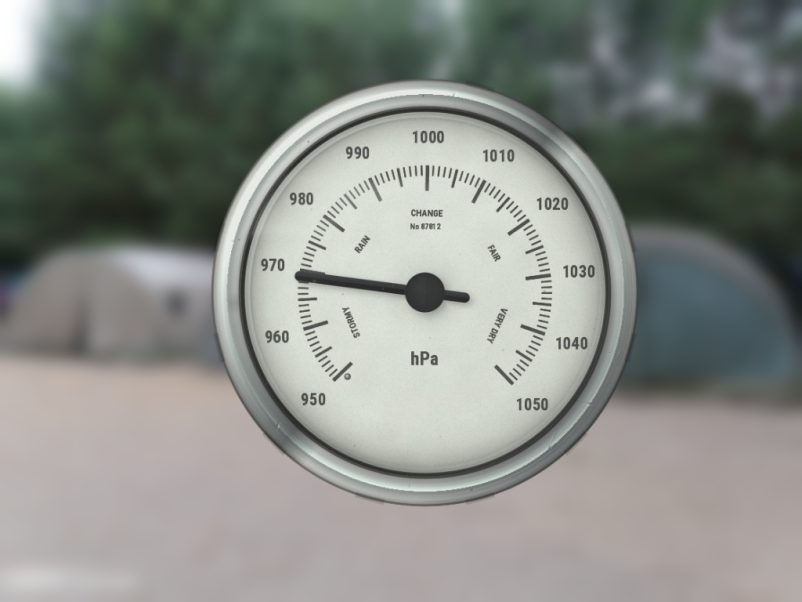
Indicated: 969hPa
